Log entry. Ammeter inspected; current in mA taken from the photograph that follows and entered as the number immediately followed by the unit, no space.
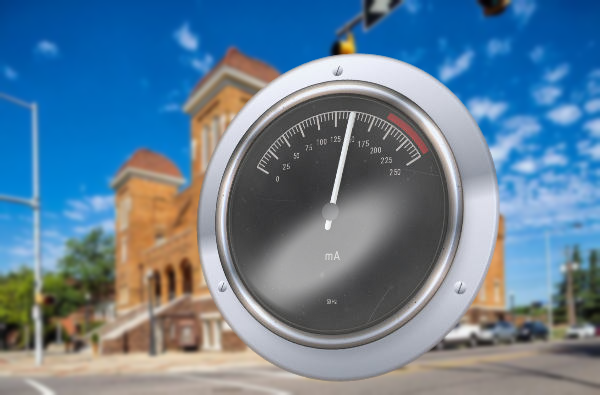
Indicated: 150mA
